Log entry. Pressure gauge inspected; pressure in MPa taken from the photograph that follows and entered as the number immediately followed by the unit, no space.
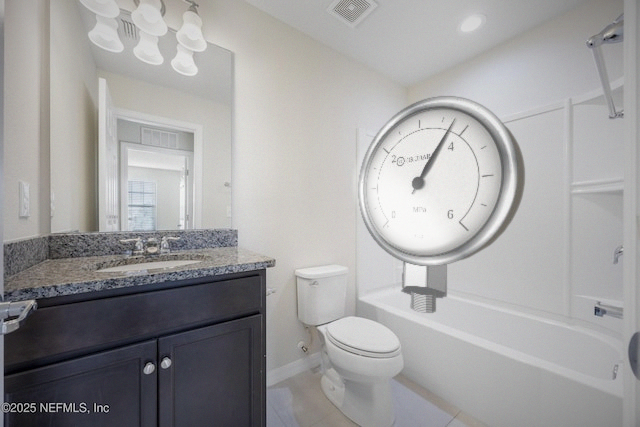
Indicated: 3.75MPa
